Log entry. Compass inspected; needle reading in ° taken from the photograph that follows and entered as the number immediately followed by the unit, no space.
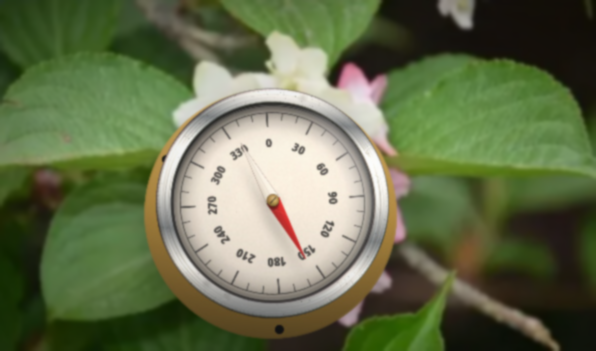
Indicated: 155°
